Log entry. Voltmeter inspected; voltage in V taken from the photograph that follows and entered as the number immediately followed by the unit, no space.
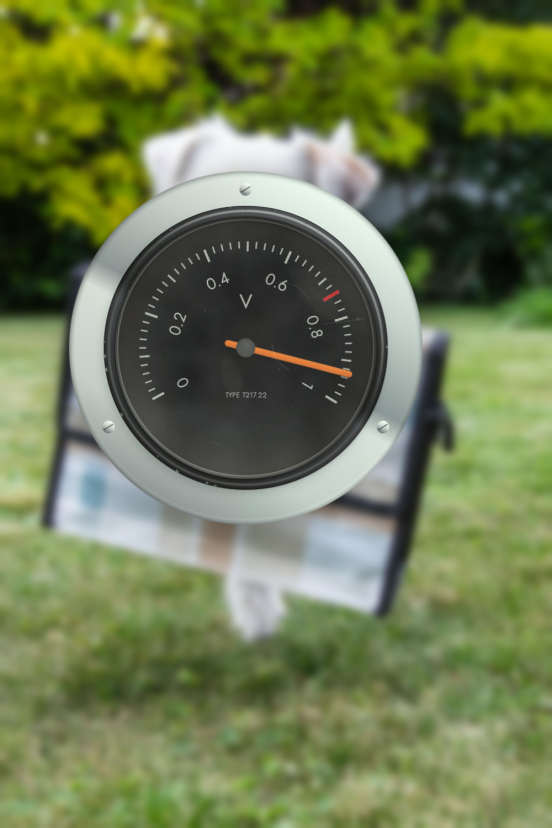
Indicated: 0.93V
